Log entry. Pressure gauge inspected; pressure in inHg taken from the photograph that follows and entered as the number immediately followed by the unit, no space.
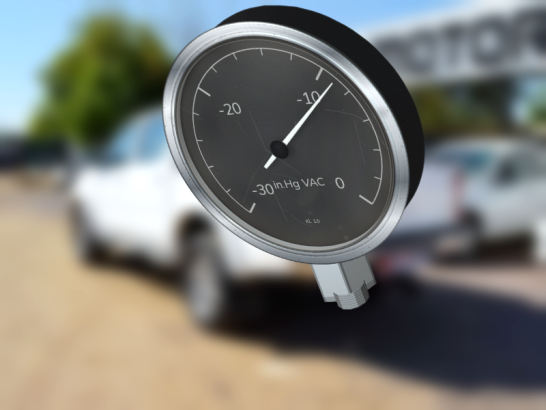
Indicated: -9inHg
